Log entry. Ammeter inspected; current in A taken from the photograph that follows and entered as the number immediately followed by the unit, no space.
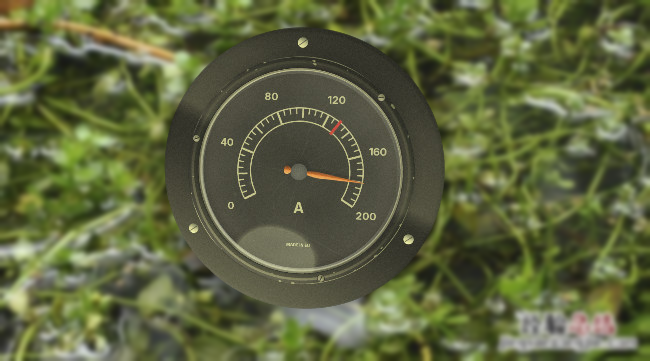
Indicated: 180A
